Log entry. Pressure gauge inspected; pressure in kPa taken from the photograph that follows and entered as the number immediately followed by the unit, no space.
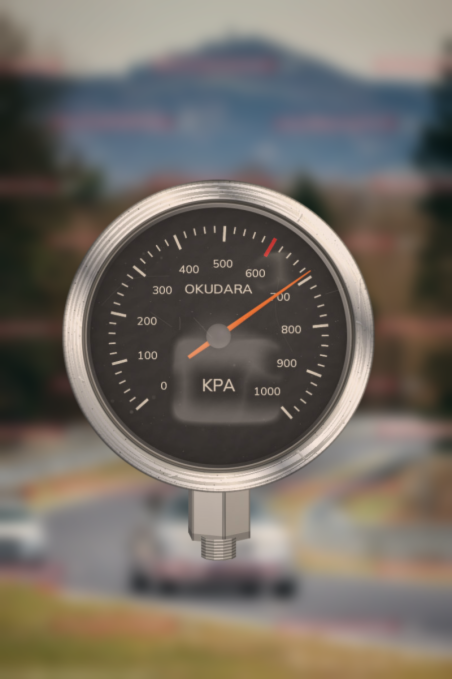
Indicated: 690kPa
